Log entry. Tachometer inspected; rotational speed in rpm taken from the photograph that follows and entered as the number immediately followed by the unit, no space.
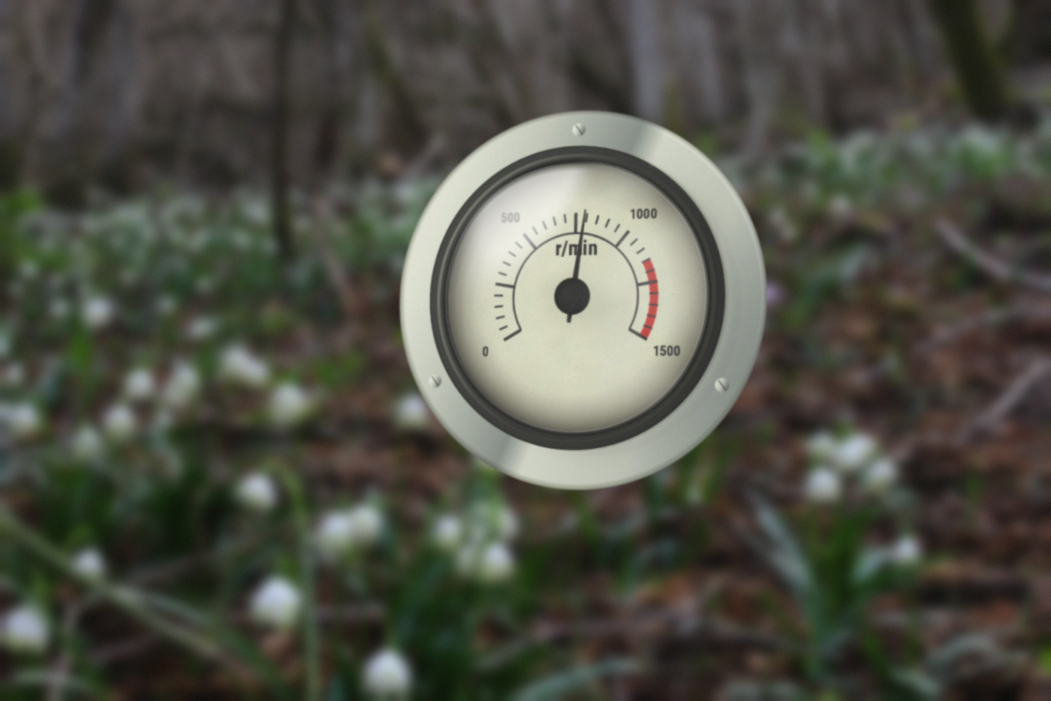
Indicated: 800rpm
